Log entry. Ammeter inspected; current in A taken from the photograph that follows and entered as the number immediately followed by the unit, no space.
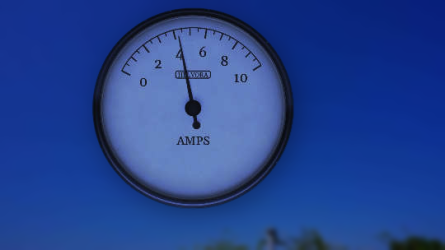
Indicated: 4.25A
